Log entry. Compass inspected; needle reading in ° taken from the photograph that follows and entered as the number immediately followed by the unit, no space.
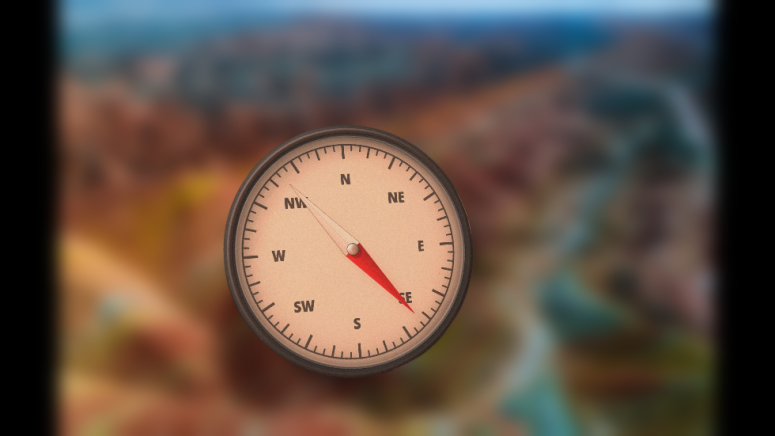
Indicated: 140°
